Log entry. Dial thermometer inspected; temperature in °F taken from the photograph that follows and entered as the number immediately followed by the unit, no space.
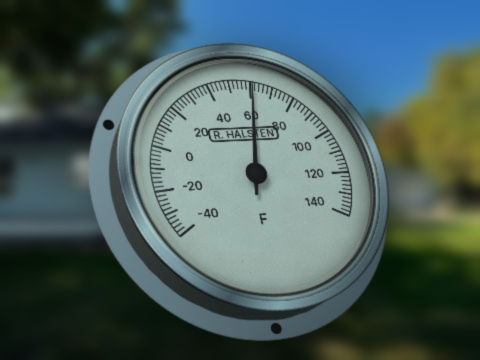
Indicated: 60°F
